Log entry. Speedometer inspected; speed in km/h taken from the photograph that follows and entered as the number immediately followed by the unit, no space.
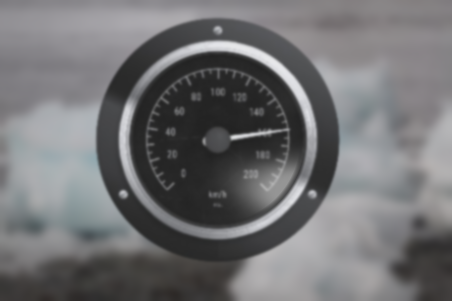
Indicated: 160km/h
